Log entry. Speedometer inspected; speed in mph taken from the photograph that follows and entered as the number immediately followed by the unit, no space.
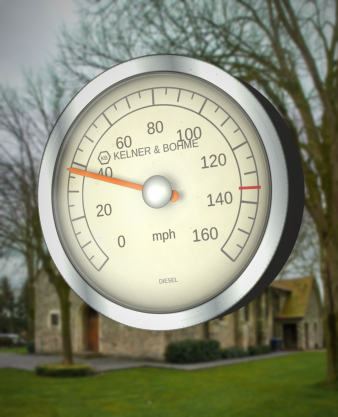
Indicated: 37.5mph
